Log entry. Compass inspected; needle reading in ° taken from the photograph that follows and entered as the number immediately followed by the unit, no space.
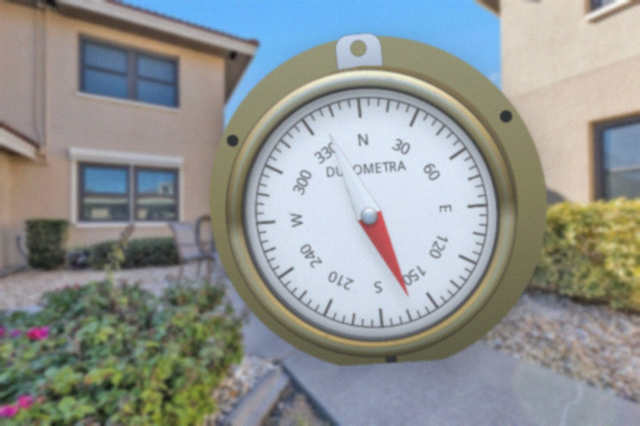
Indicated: 160°
